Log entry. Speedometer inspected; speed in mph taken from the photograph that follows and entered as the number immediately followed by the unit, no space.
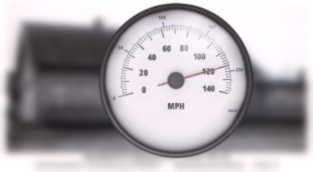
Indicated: 120mph
